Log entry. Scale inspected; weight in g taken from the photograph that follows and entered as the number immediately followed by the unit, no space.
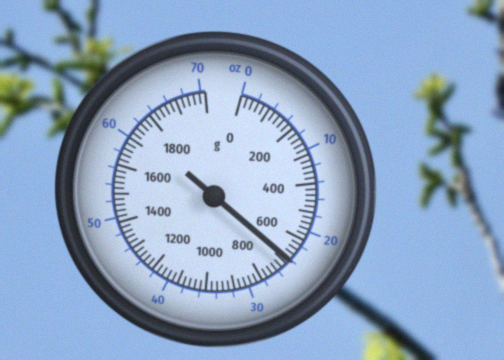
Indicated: 680g
